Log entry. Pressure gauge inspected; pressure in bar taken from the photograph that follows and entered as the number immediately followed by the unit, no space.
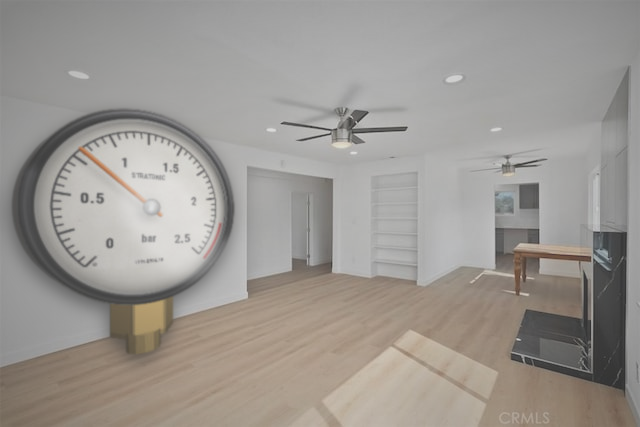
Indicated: 0.8bar
